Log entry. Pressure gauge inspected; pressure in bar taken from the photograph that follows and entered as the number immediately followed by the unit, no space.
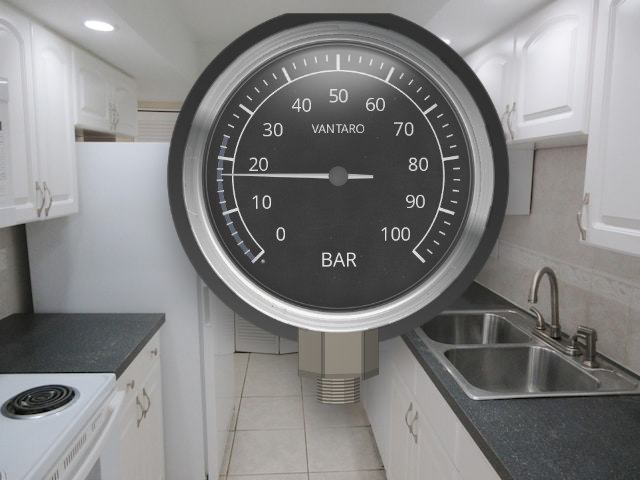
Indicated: 17bar
